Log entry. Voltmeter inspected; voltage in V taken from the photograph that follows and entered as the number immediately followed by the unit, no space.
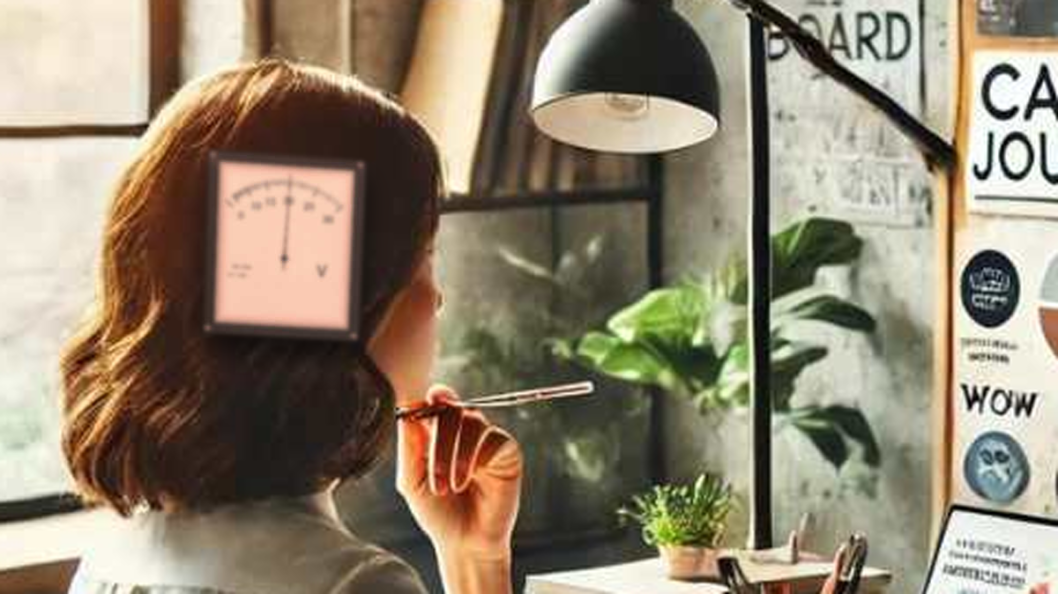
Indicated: 20V
